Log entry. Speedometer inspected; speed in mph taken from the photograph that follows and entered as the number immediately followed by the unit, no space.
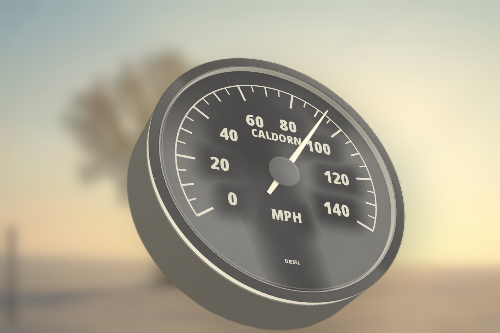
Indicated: 92.5mph
